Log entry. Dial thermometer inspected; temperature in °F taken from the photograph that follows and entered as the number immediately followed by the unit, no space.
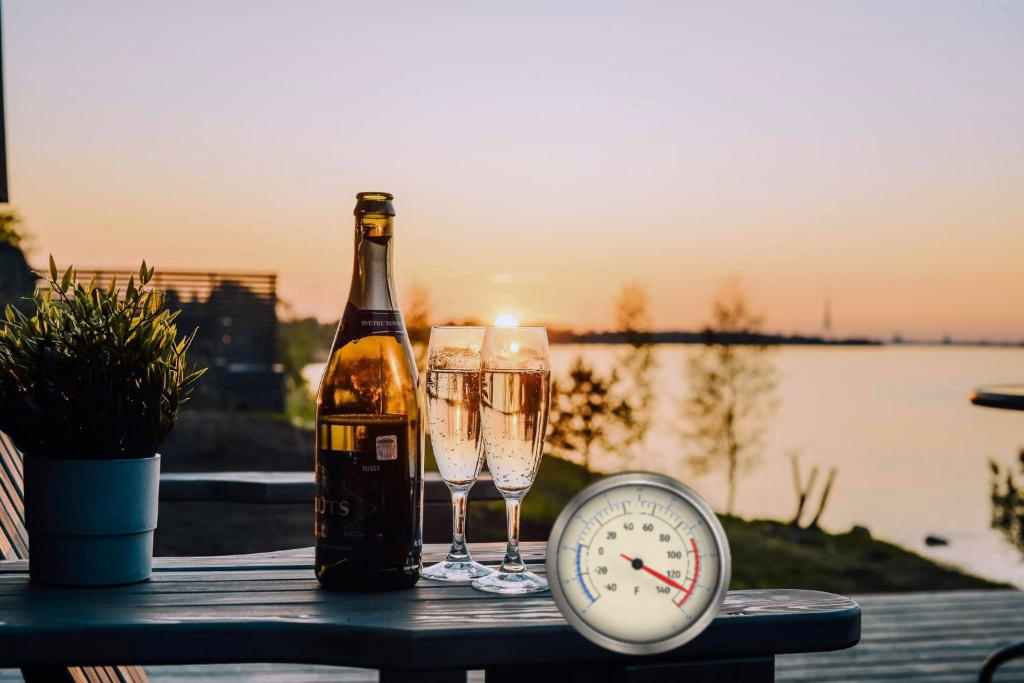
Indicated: 128°F
